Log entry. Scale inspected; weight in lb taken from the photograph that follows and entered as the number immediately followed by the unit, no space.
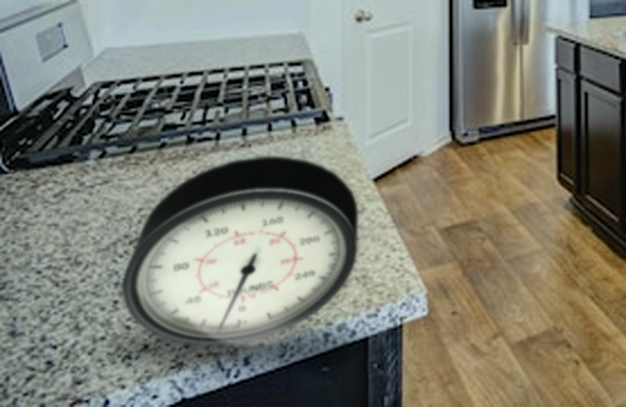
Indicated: 10lb
